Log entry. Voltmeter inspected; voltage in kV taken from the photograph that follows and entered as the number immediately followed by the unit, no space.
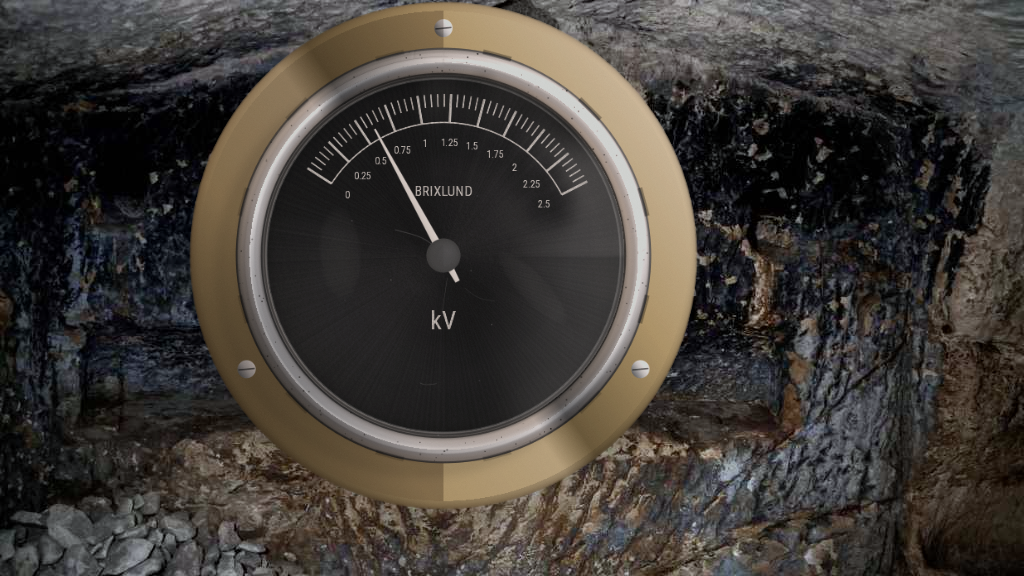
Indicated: 0.6kV
